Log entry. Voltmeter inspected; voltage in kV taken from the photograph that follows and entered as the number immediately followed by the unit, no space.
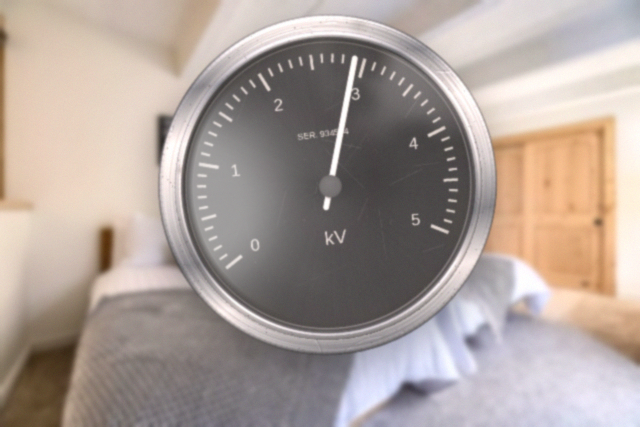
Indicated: 2.9kV
